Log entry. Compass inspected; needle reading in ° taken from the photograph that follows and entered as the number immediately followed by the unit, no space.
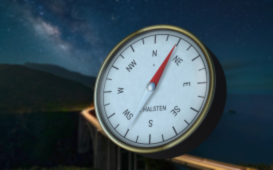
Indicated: 30°
